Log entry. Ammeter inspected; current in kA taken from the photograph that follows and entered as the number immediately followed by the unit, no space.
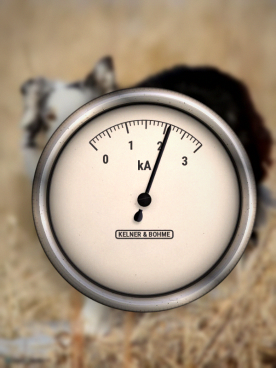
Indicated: 2.1kA
